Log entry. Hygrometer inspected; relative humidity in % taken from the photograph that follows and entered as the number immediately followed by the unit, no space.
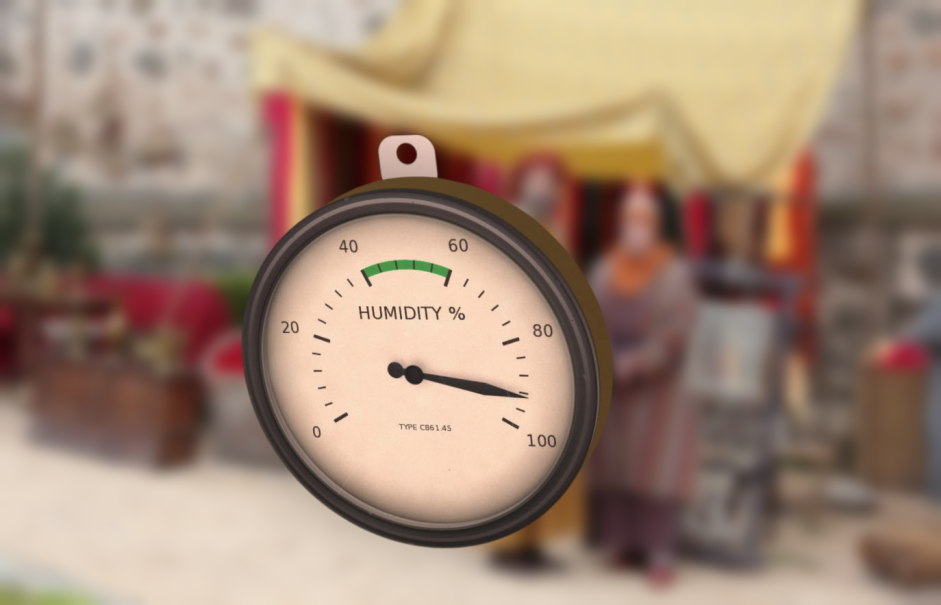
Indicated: 92%
